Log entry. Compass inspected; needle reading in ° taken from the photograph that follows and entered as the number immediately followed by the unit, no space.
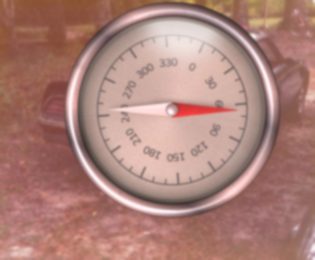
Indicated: 65°
